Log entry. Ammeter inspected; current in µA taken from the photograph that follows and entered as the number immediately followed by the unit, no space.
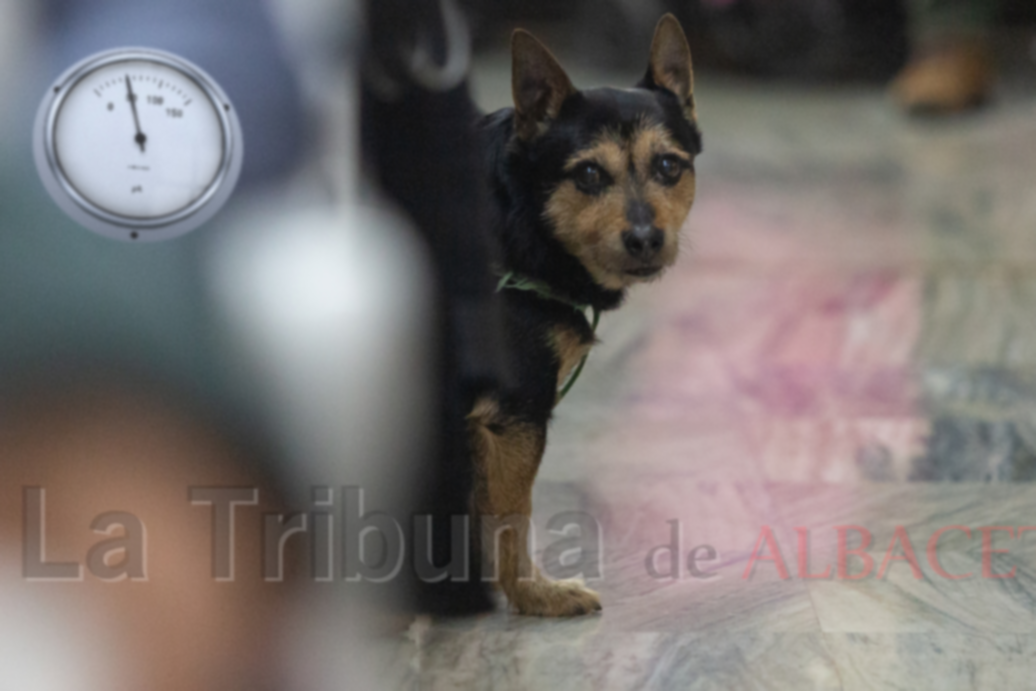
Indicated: 50µA
